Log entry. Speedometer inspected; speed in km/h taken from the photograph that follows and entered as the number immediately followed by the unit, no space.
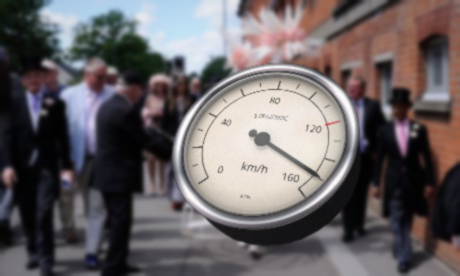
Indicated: 150km/h
